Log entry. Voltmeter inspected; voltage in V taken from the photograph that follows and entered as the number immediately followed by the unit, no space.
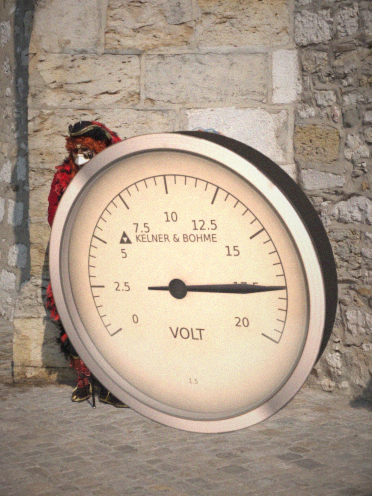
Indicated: 17.5V
